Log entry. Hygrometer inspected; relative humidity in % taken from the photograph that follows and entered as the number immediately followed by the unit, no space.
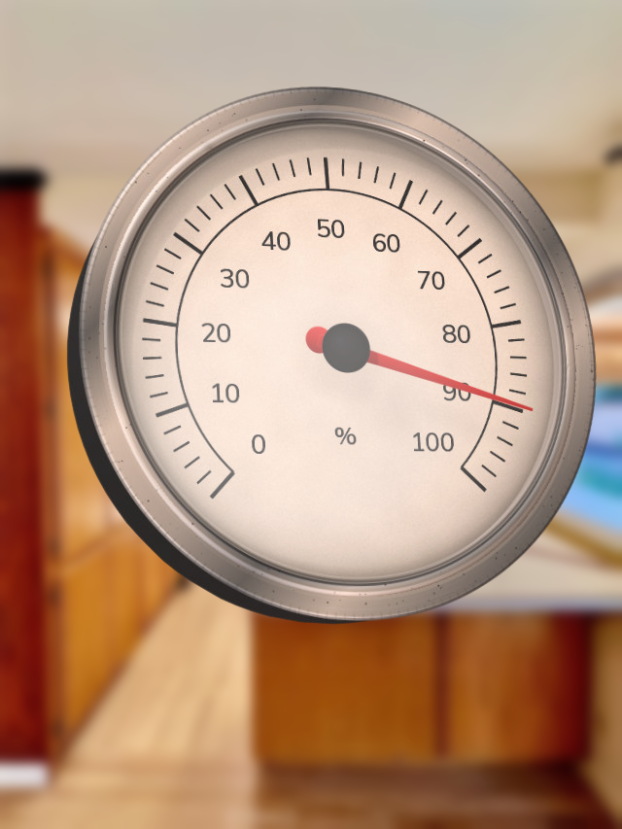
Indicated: 90%
